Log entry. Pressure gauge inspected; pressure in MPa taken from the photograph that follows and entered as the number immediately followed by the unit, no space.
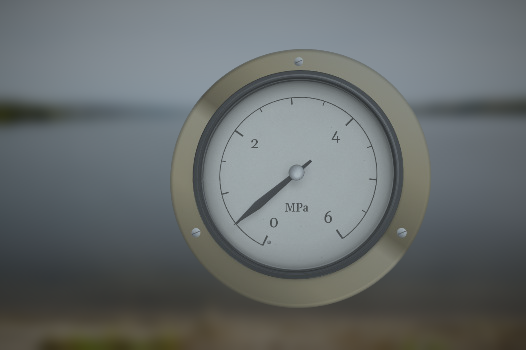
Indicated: 0.5MPa
